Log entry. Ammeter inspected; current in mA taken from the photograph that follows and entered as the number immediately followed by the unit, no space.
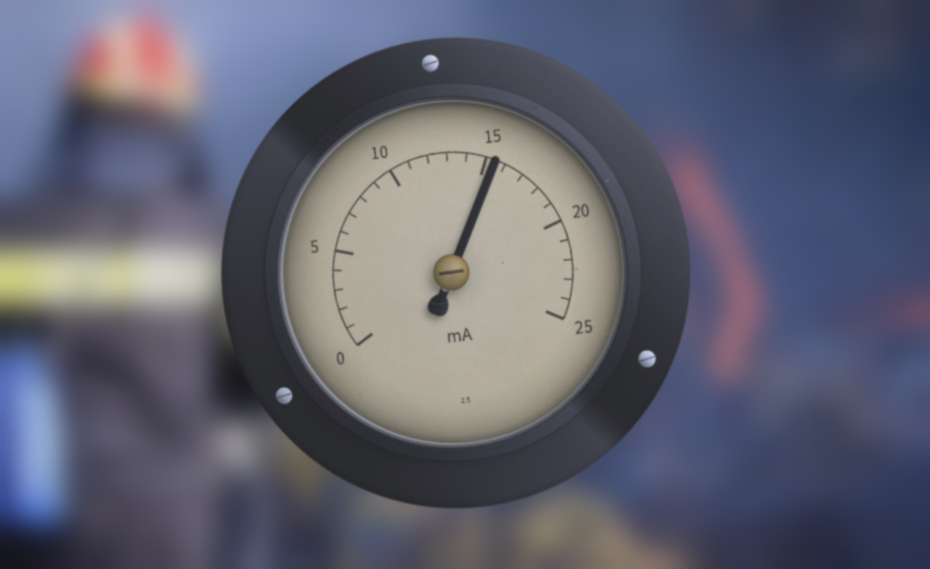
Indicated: 15.5mA
